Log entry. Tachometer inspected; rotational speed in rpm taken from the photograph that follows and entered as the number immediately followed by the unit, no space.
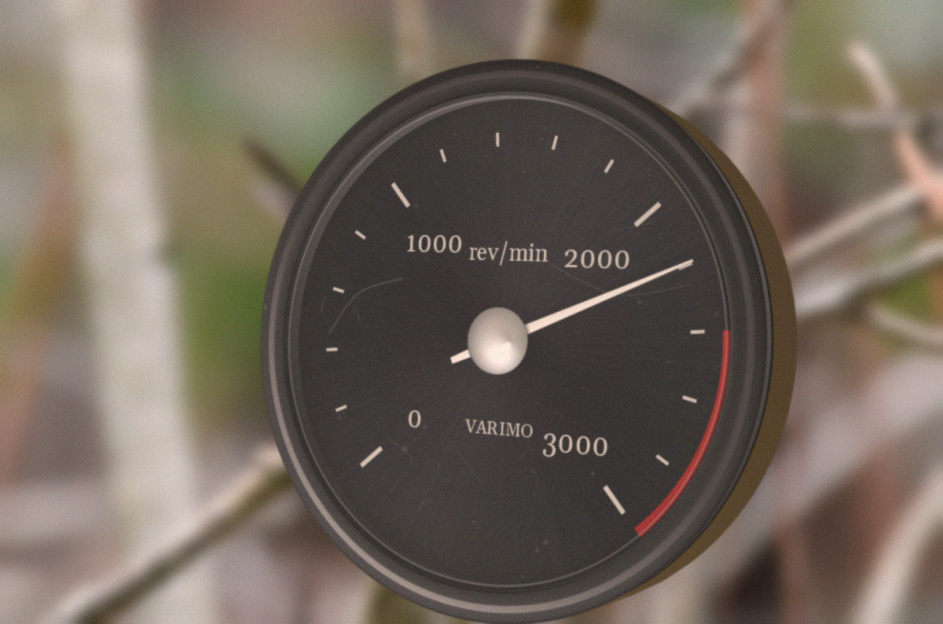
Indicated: 2200rpm
